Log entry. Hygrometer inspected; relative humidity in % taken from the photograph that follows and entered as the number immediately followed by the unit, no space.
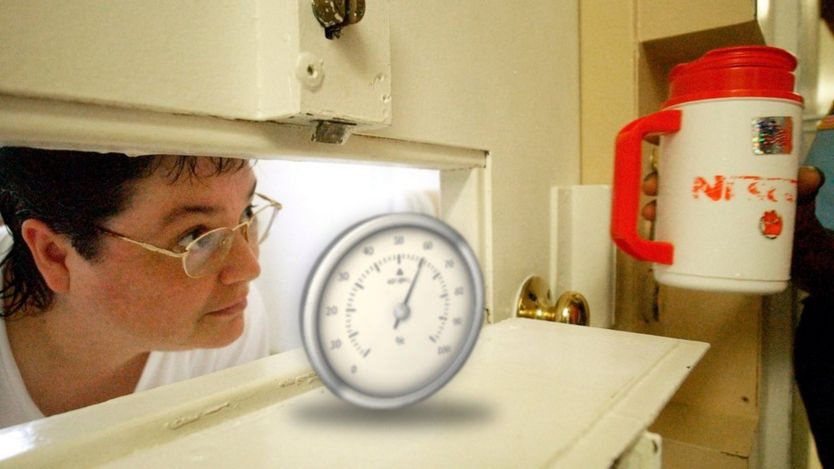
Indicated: 60%
